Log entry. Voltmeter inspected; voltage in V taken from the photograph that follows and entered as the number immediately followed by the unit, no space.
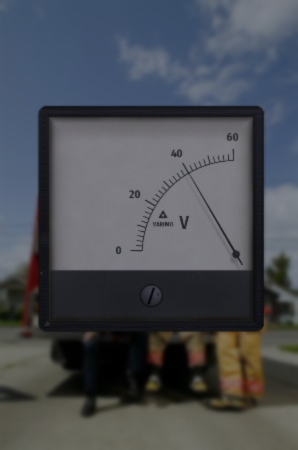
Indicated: 40V
